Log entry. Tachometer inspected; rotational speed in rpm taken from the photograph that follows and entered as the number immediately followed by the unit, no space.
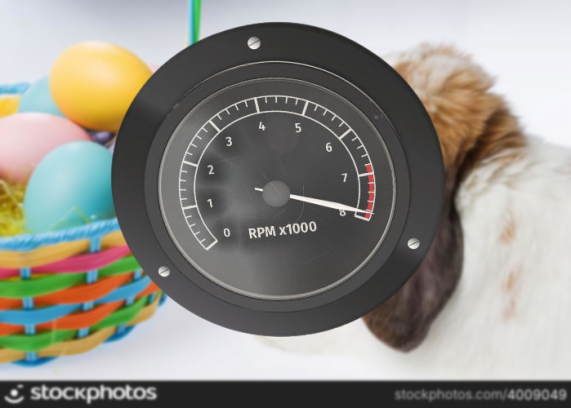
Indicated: 7800rpm
